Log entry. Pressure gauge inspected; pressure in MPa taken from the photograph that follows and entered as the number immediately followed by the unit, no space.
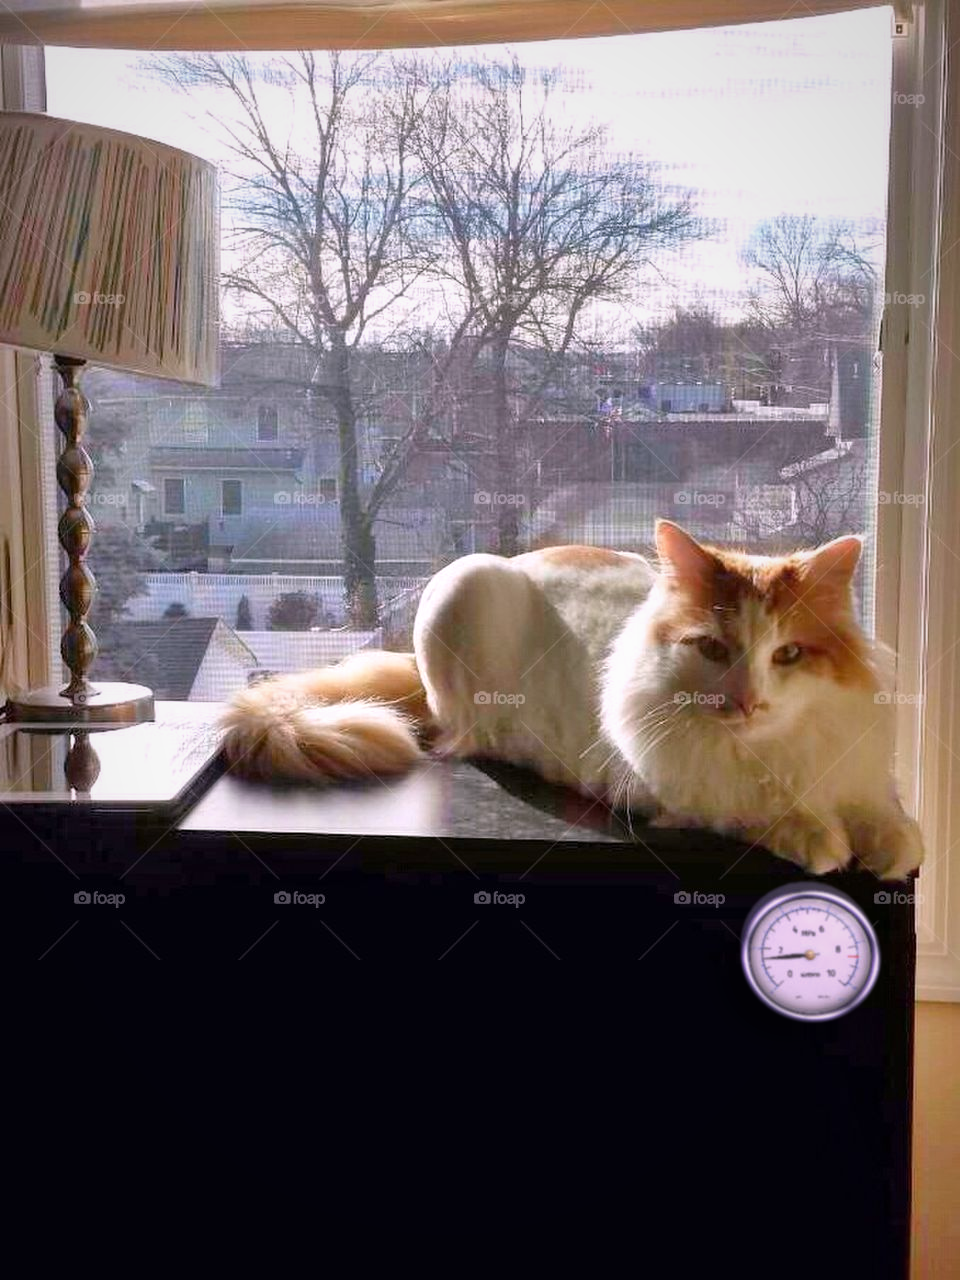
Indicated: 1.5MPa
